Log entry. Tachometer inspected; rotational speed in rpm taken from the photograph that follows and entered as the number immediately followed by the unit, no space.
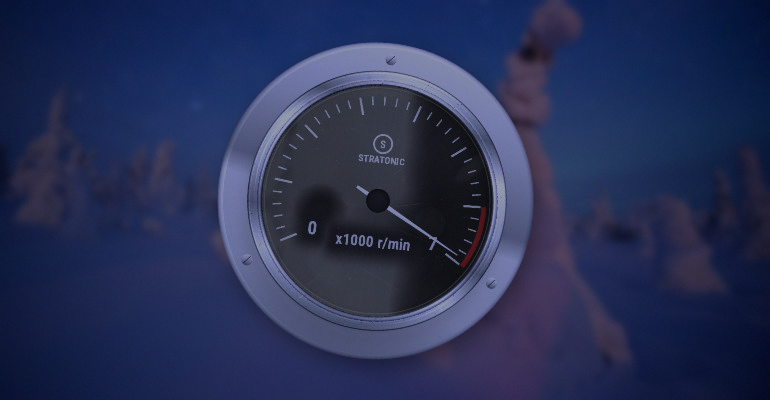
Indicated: 6900rpm
